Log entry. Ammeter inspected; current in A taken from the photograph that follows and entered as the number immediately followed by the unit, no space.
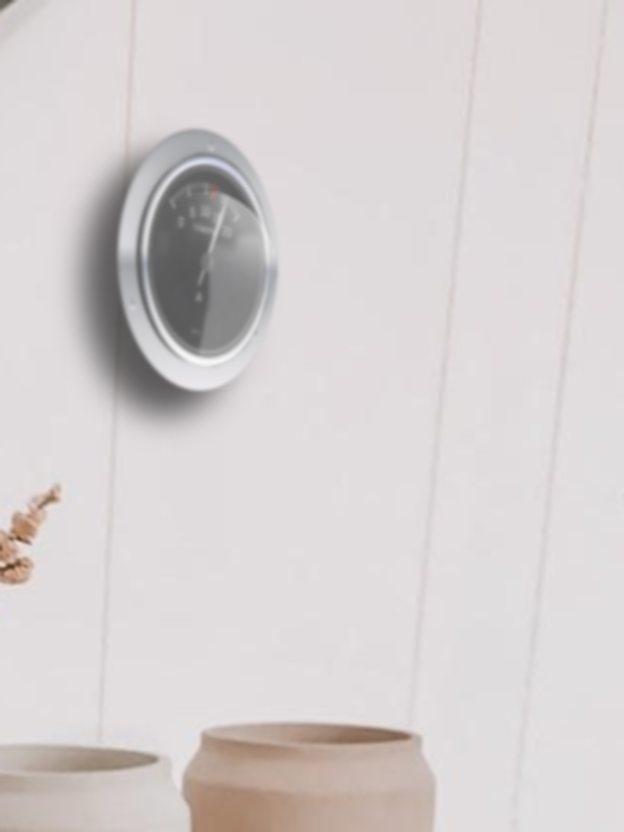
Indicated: 15A
